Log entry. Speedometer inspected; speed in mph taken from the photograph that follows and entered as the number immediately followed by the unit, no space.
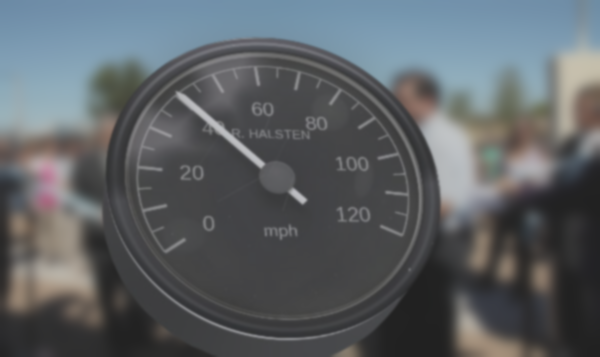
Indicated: 40mph
